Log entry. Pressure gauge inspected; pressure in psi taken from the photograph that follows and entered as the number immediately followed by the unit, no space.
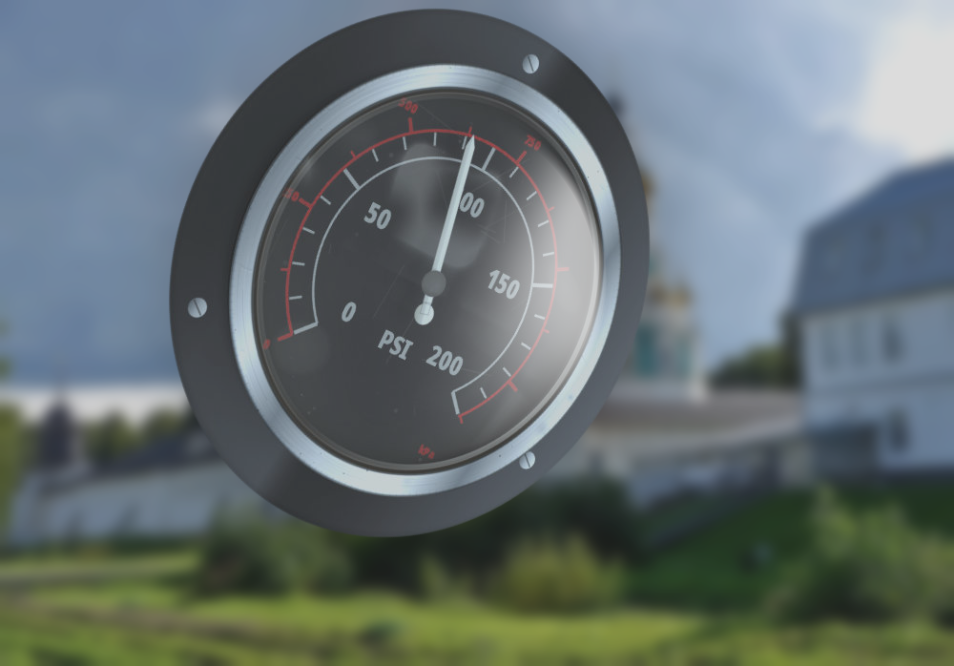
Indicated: 90psi
